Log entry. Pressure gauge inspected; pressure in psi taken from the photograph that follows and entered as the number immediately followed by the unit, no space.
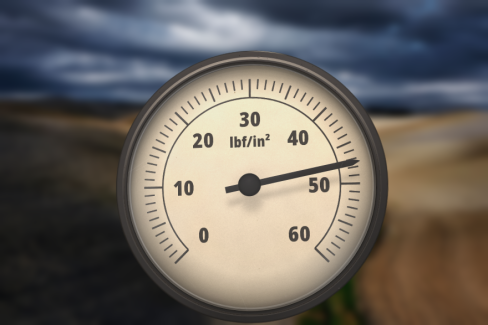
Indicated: 47.5psi
